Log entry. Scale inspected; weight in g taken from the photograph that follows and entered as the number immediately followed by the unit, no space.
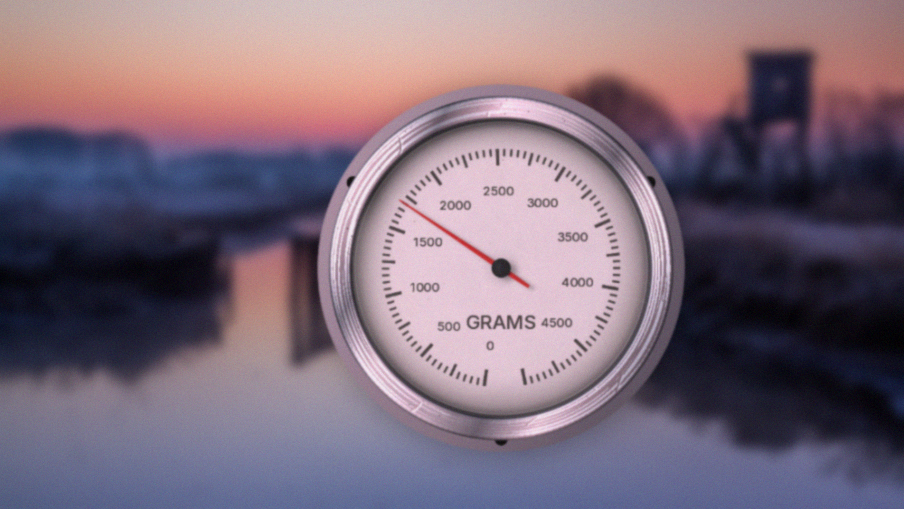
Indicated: 1700g
